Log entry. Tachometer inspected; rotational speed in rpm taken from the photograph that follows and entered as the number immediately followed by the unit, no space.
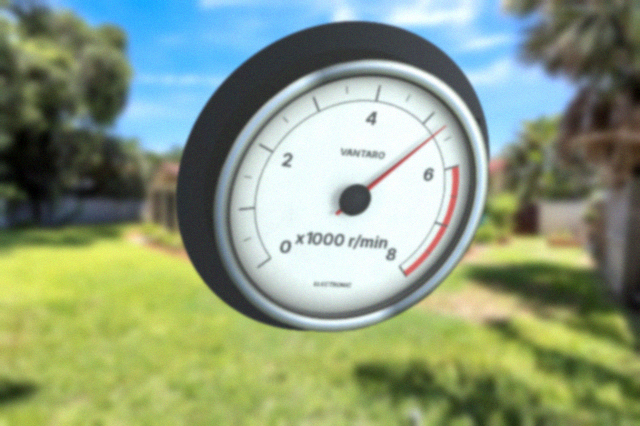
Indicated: 5250rpm
